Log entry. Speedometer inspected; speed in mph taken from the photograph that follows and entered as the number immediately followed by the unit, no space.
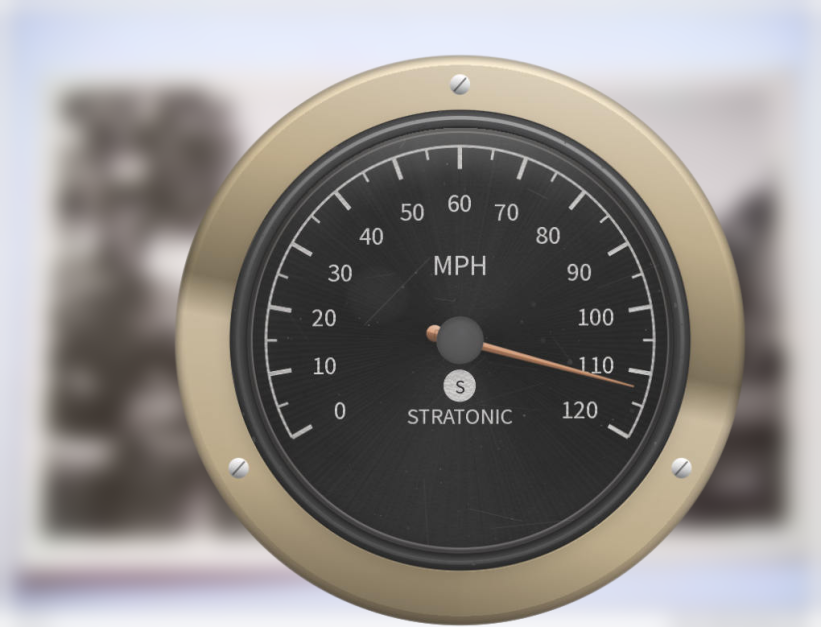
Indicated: 112.5mph
